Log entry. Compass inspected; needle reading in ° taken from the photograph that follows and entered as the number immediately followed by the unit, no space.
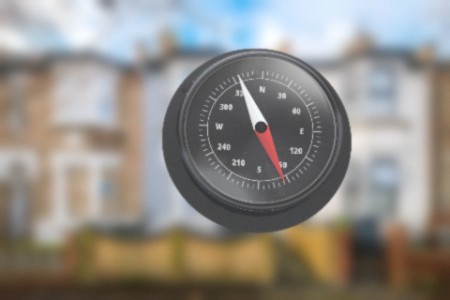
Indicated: 155°
